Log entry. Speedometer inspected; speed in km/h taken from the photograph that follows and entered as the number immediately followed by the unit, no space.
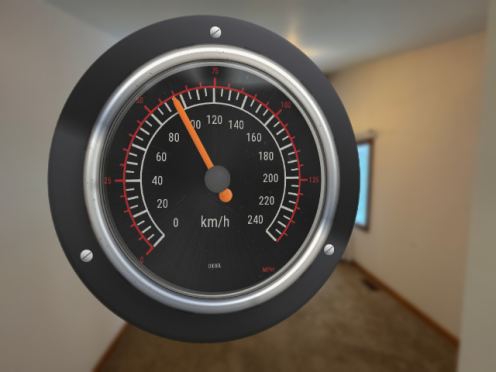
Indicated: 95km/h
